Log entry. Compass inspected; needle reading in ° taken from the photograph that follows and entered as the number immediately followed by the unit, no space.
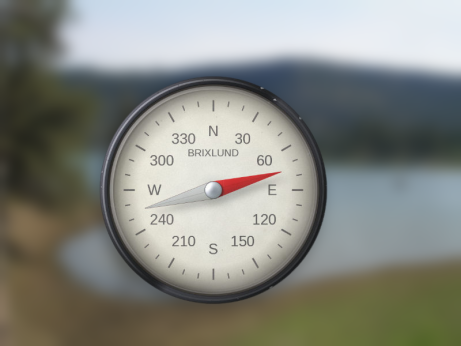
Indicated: 75°
